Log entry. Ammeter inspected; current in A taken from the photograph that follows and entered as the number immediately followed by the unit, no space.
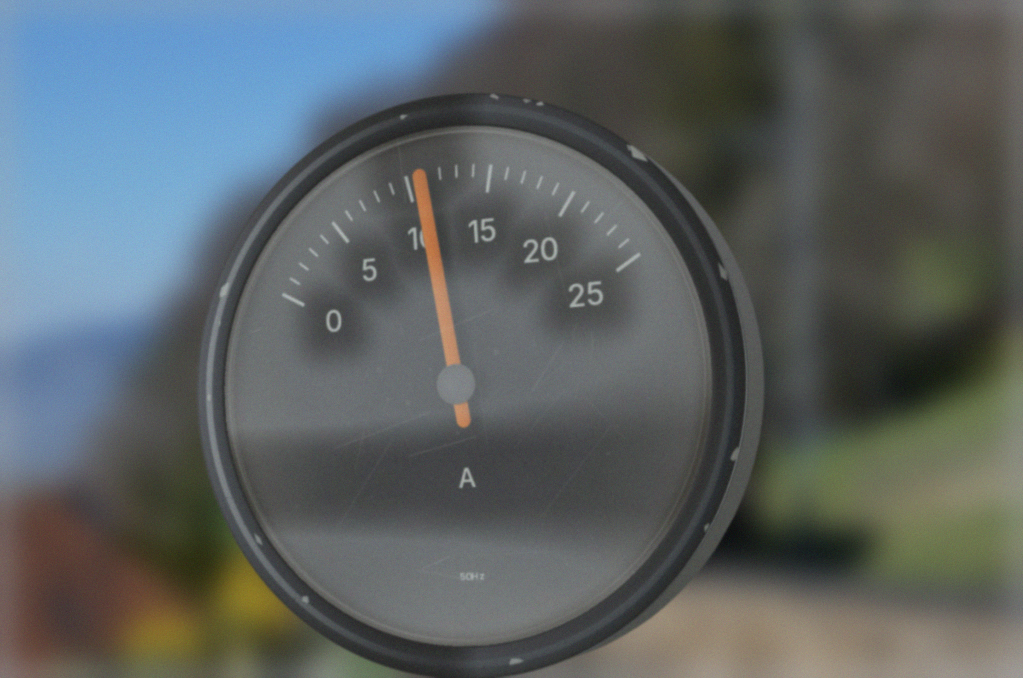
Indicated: 11A
